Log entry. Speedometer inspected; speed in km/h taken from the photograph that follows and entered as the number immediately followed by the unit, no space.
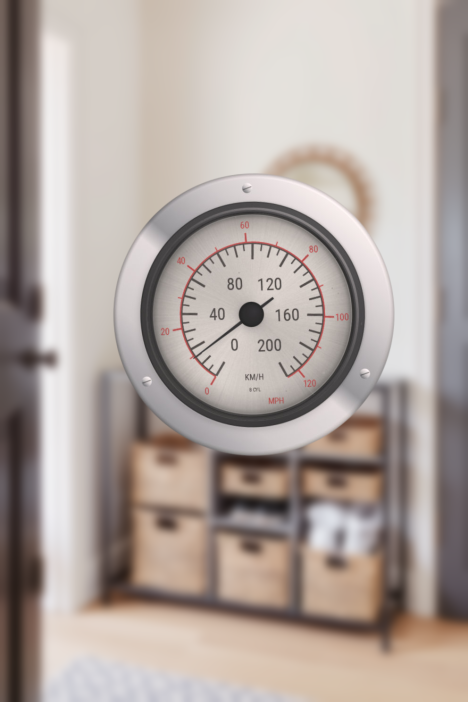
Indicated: 15km/h
